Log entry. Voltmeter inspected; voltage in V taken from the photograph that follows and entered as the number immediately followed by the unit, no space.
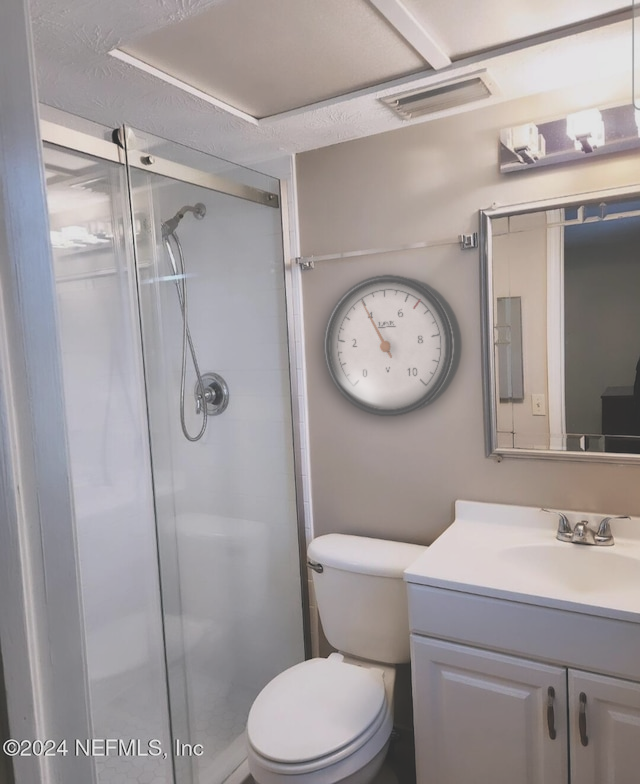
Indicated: 4V
